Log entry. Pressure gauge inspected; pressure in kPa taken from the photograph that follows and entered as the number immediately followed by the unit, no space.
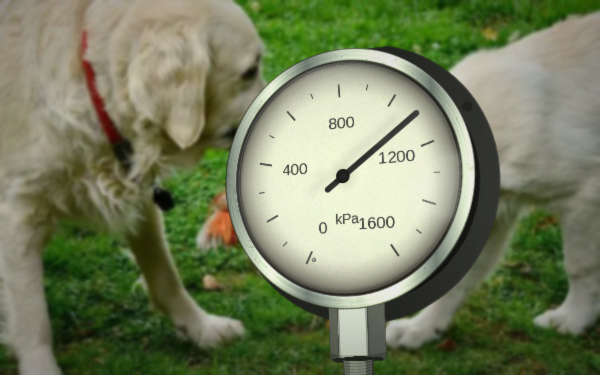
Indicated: 1100kPa
